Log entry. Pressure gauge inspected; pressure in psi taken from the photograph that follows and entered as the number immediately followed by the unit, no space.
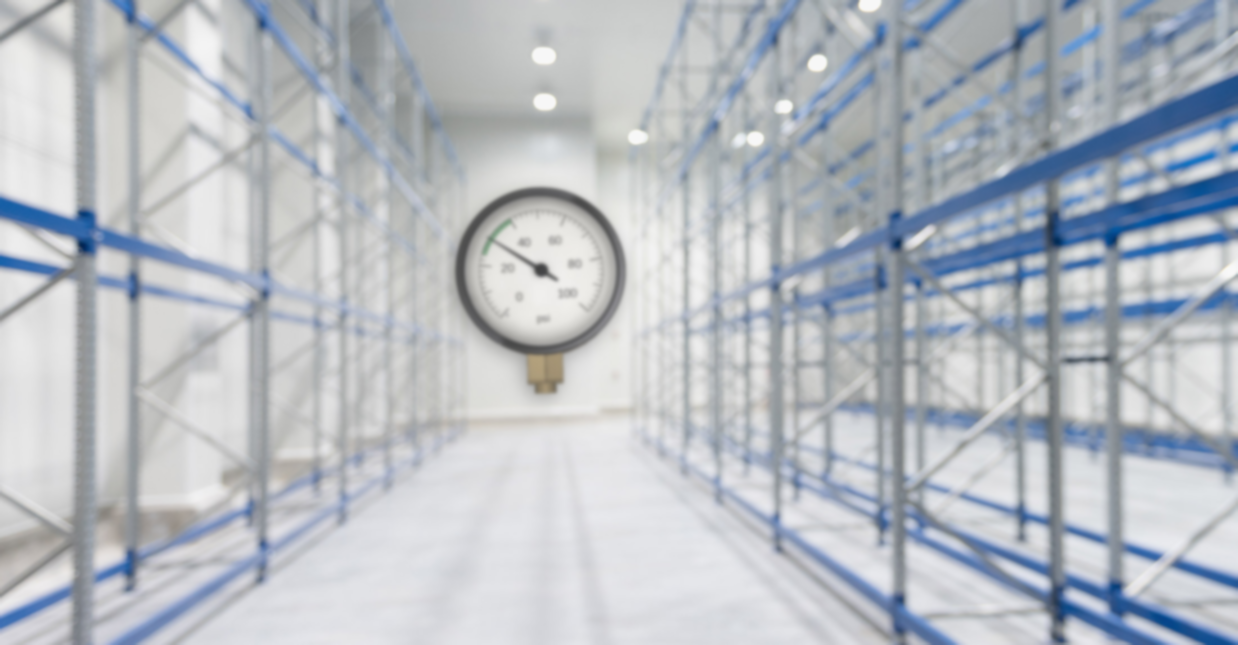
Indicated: 30psi
